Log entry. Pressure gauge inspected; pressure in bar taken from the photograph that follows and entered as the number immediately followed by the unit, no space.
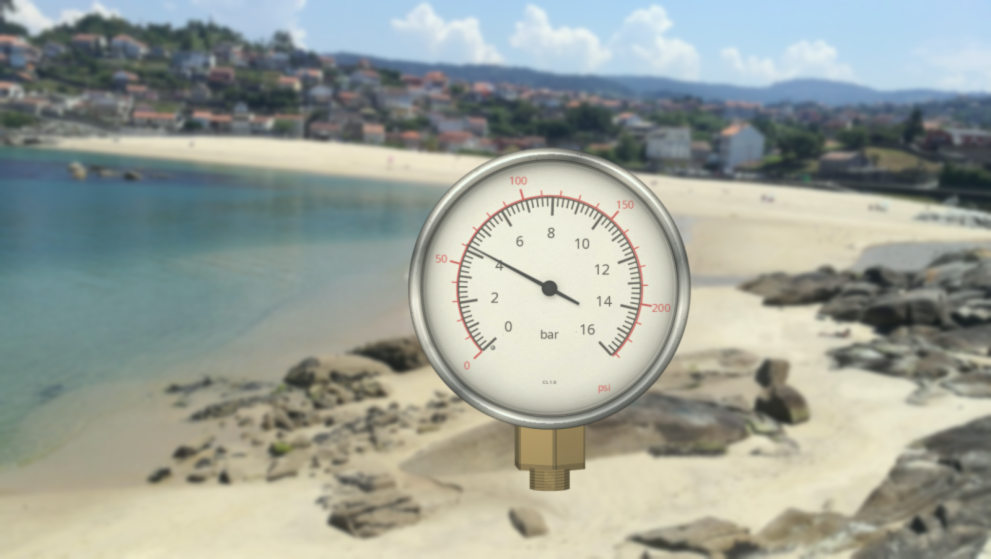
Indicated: 4.2bar
